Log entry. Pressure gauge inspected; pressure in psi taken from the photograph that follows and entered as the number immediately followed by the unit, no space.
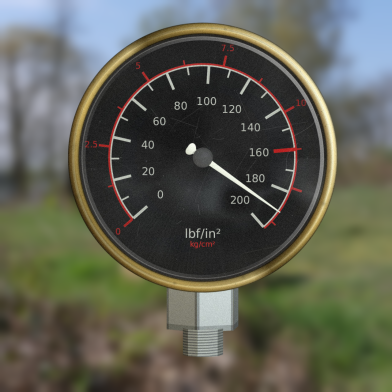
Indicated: 190psi
